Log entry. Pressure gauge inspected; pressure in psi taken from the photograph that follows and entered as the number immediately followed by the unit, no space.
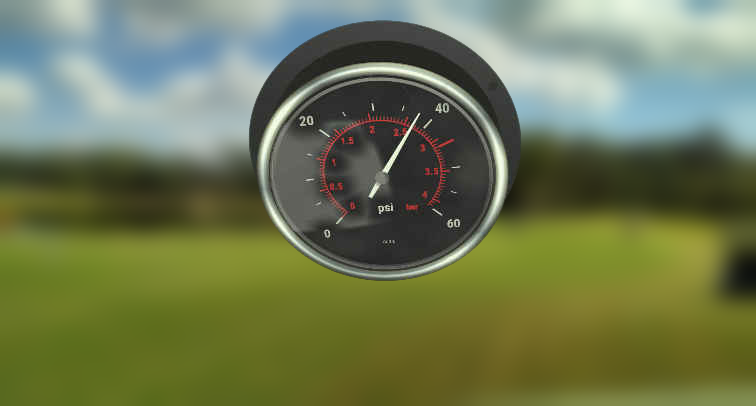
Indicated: 37.5psi
